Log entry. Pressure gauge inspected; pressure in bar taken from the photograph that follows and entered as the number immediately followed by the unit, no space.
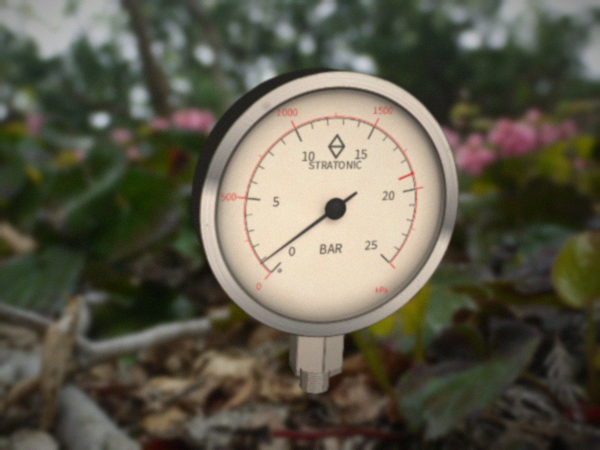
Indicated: 1bar
